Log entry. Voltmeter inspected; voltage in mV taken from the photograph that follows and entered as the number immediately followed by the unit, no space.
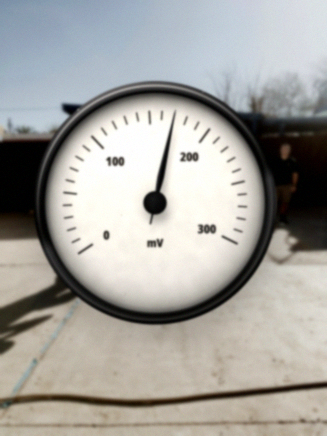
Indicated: 170mV
